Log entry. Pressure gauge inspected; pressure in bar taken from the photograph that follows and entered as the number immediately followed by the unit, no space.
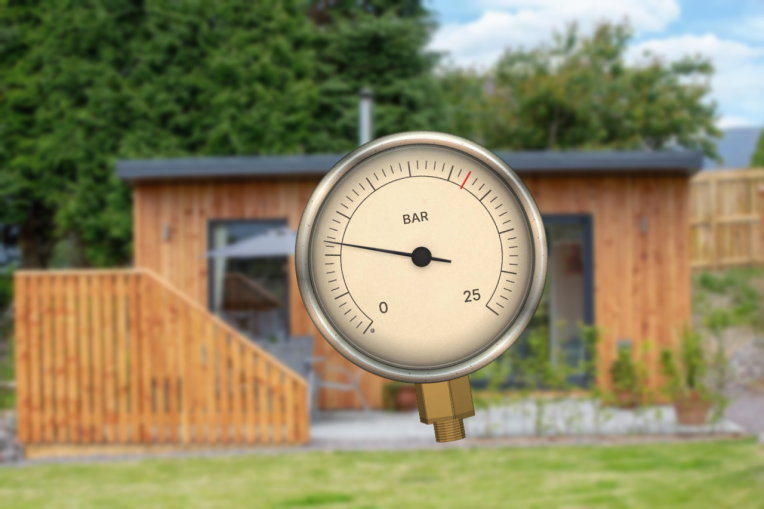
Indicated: 5.75bar
